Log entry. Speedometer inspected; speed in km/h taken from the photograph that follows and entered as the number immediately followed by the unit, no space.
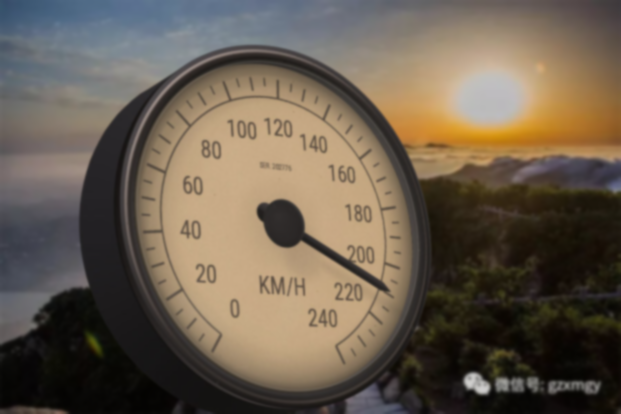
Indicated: 210km/h
